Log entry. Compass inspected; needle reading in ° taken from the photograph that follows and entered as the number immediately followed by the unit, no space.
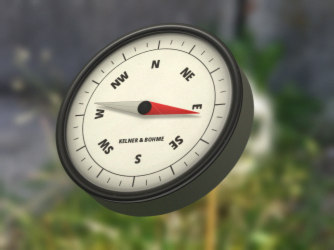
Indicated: 100°
